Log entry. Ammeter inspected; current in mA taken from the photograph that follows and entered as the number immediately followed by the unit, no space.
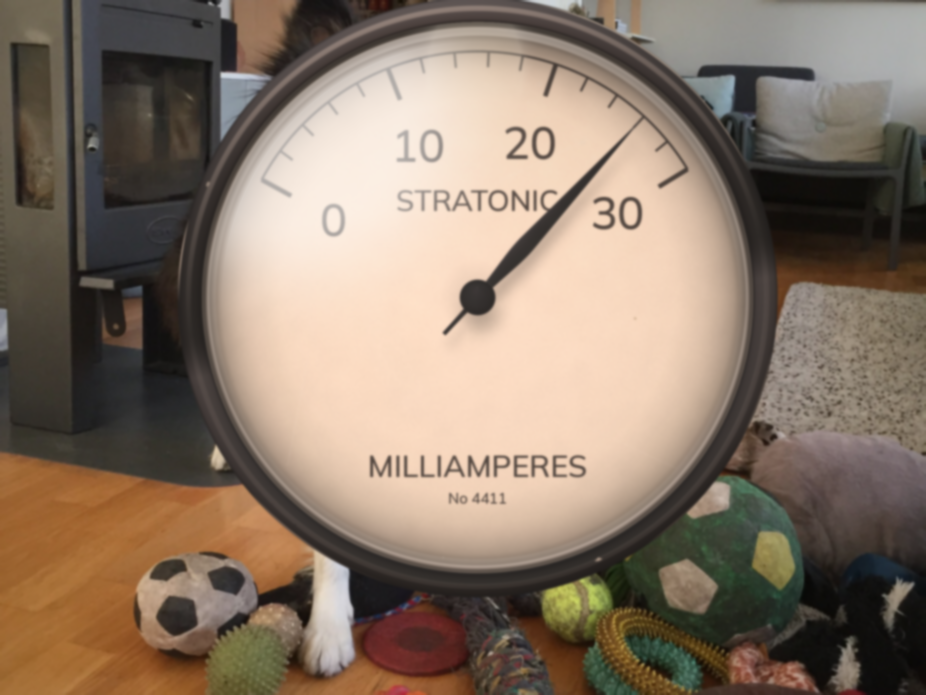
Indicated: 26mA
